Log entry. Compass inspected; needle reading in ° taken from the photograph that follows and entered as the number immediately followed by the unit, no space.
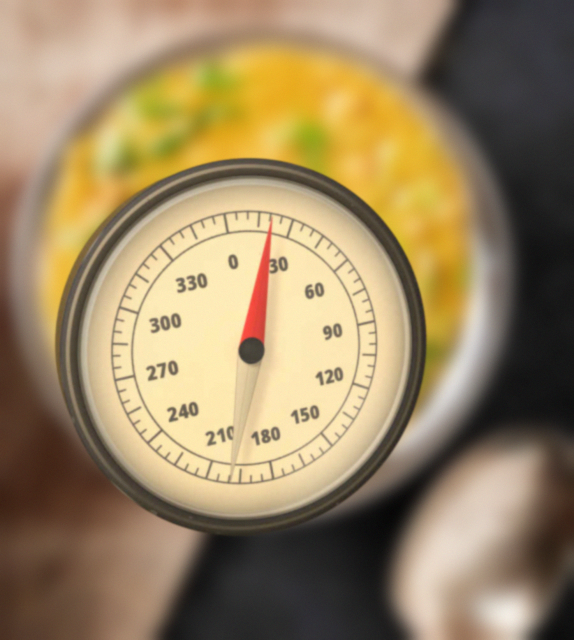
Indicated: 20°
